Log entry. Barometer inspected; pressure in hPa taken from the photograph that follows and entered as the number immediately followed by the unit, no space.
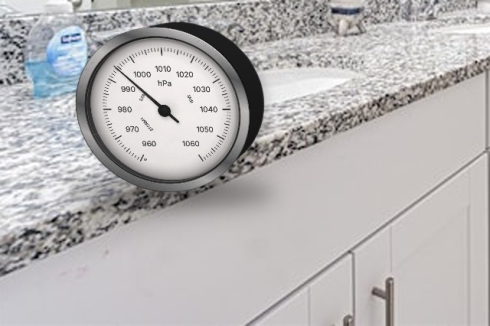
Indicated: 995hPa
